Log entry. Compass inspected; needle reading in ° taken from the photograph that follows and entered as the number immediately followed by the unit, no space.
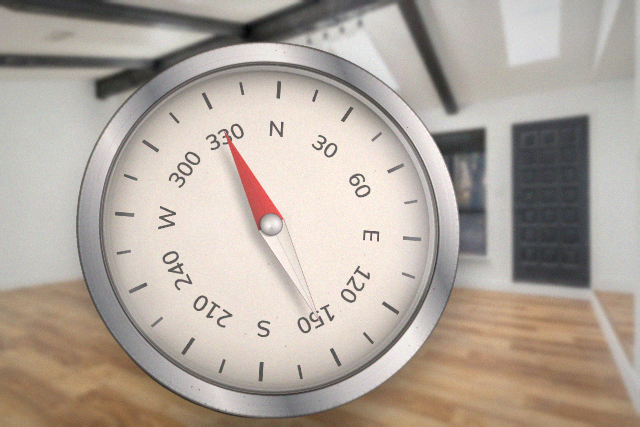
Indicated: 330°
